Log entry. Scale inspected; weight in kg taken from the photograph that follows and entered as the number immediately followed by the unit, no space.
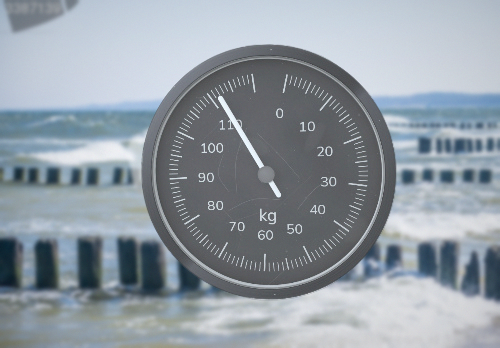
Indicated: 112kg
